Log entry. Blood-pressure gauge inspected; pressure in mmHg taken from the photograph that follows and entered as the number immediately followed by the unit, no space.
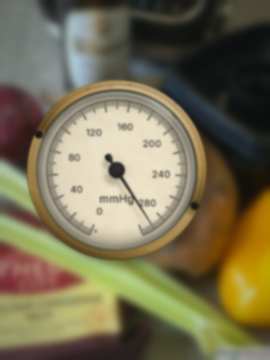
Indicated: 290mmHg
